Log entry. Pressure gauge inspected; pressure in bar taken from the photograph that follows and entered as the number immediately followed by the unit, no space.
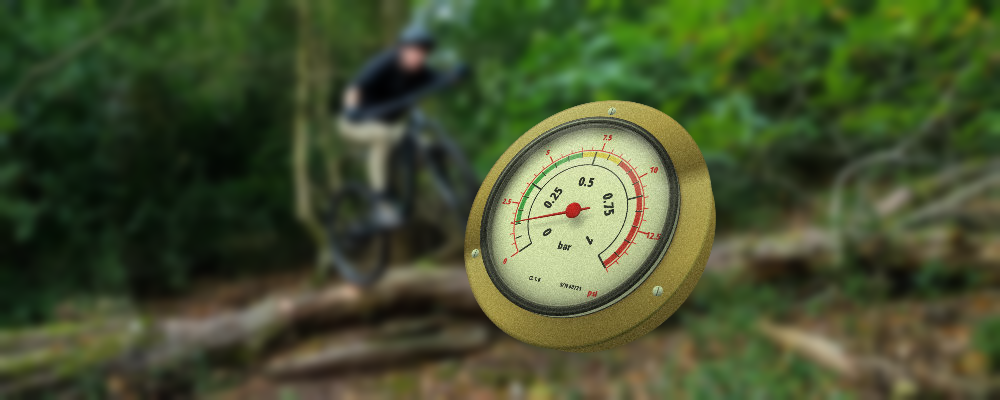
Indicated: 0.1bar
